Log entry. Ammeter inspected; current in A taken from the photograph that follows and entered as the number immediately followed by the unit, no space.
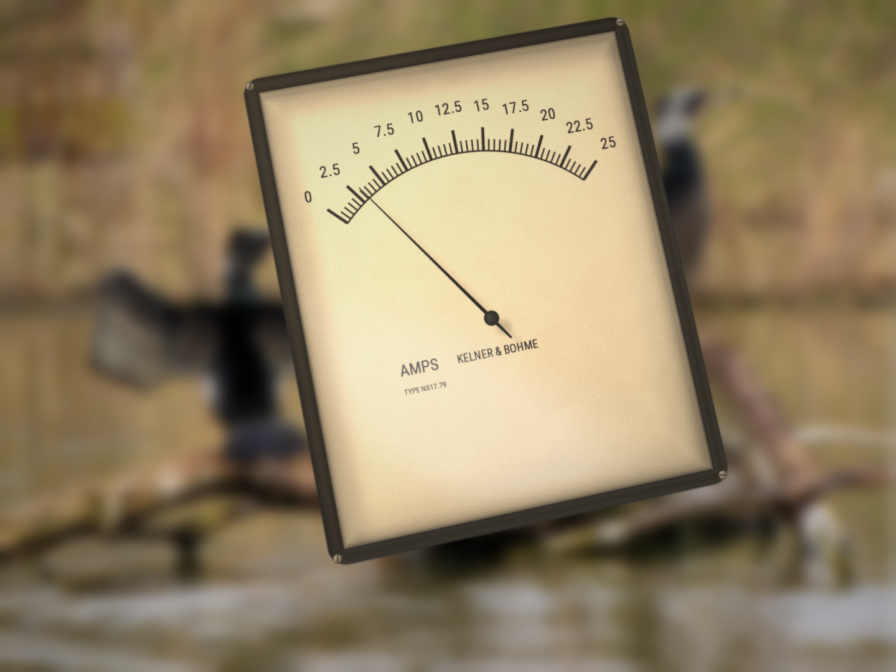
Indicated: 3A
